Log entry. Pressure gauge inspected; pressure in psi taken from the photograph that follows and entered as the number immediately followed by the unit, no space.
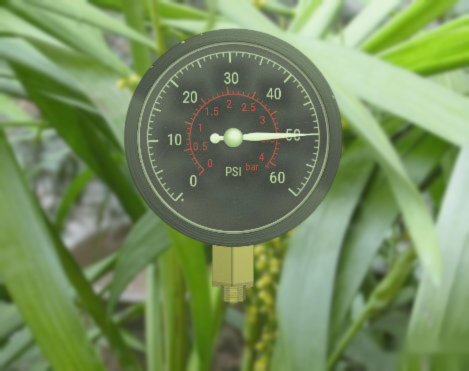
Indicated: 50psi
